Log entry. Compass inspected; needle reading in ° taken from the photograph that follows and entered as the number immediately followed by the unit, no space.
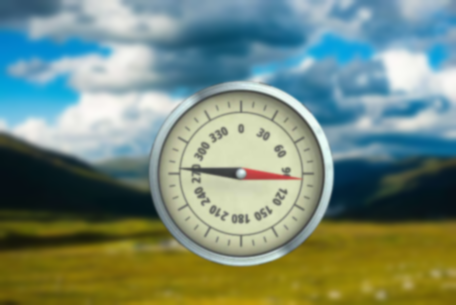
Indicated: 95°
